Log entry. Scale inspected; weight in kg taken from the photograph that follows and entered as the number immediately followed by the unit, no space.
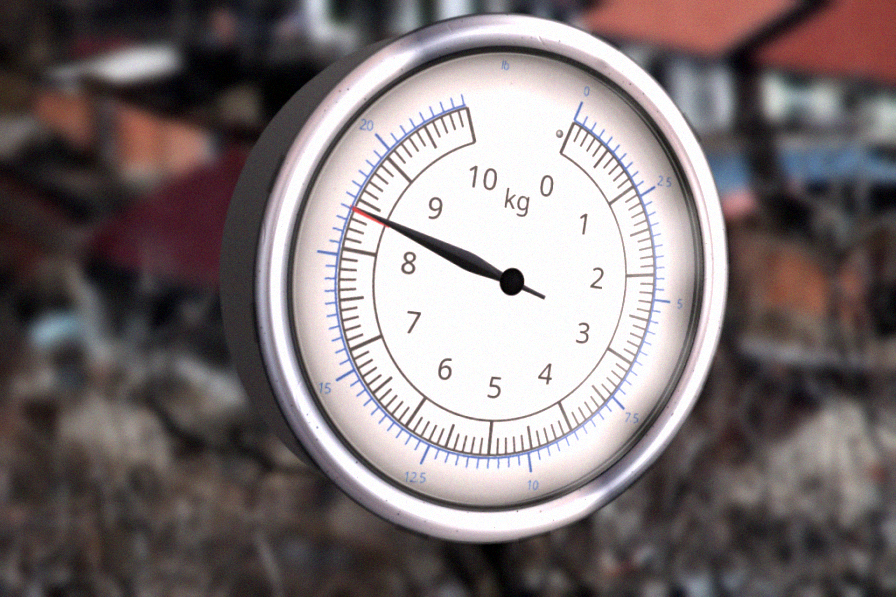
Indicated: 8.4kg
